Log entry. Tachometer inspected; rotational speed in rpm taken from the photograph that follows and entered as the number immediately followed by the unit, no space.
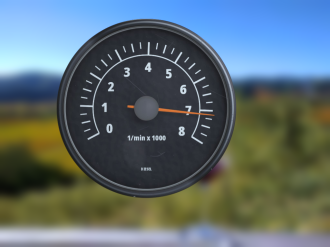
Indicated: 7125rpm
